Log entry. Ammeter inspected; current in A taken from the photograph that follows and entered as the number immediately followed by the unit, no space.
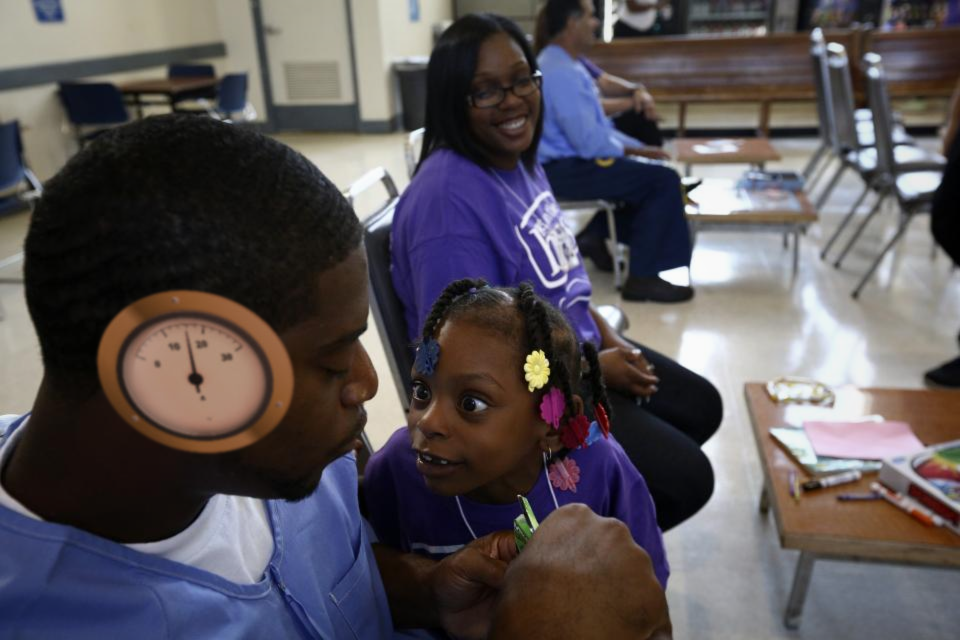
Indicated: 16A
